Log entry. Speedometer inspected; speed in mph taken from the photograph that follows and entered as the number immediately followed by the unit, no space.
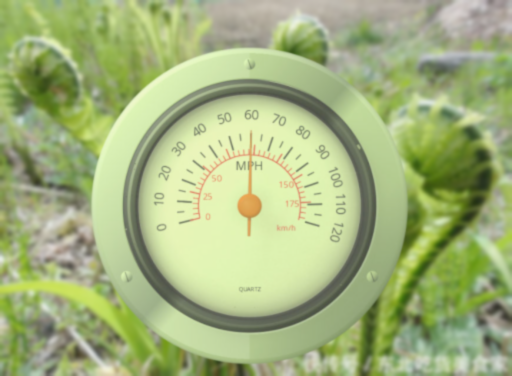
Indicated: 60mph
